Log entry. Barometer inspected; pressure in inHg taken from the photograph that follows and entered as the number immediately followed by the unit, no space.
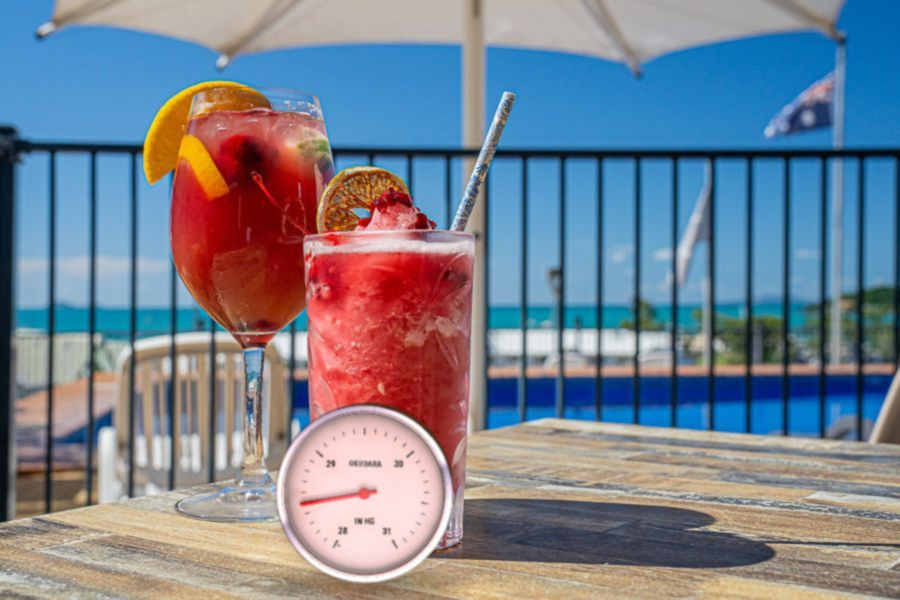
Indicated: 28.5inHg
